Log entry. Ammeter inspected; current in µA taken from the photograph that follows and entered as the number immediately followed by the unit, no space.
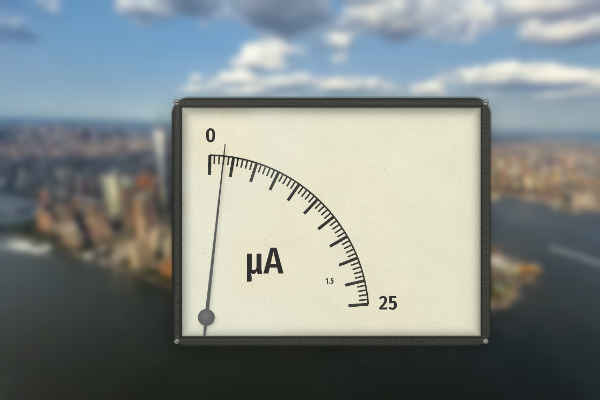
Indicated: 1.5µA
